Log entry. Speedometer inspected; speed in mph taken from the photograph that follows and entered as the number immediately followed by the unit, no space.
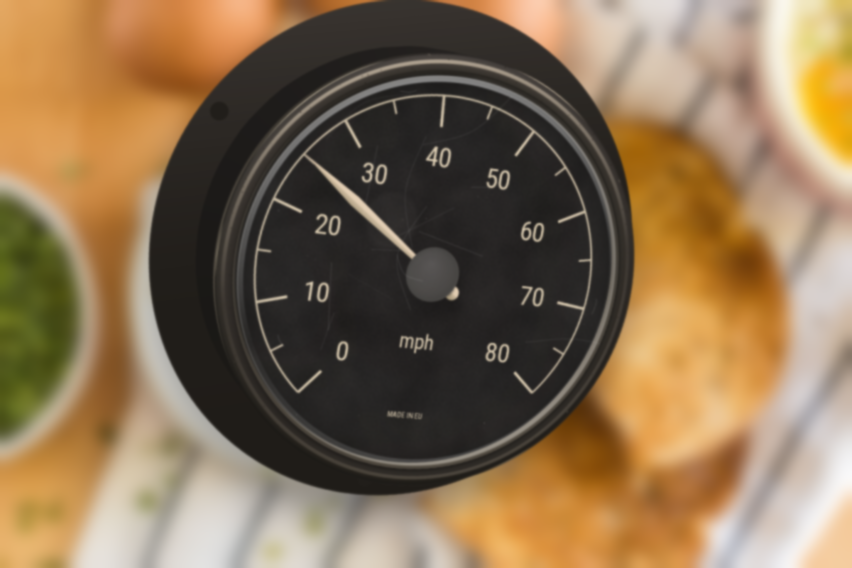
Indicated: 25mph
